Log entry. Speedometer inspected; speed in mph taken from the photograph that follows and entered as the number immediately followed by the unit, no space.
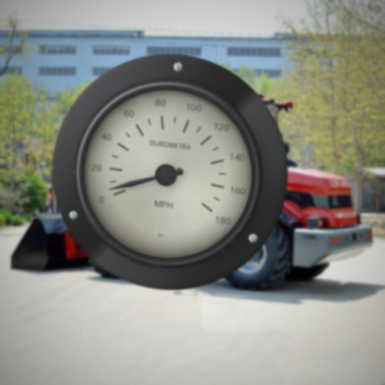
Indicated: 5mph
